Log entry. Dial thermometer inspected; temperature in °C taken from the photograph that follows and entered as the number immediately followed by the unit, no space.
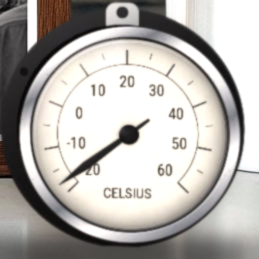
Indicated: -17.5°C
